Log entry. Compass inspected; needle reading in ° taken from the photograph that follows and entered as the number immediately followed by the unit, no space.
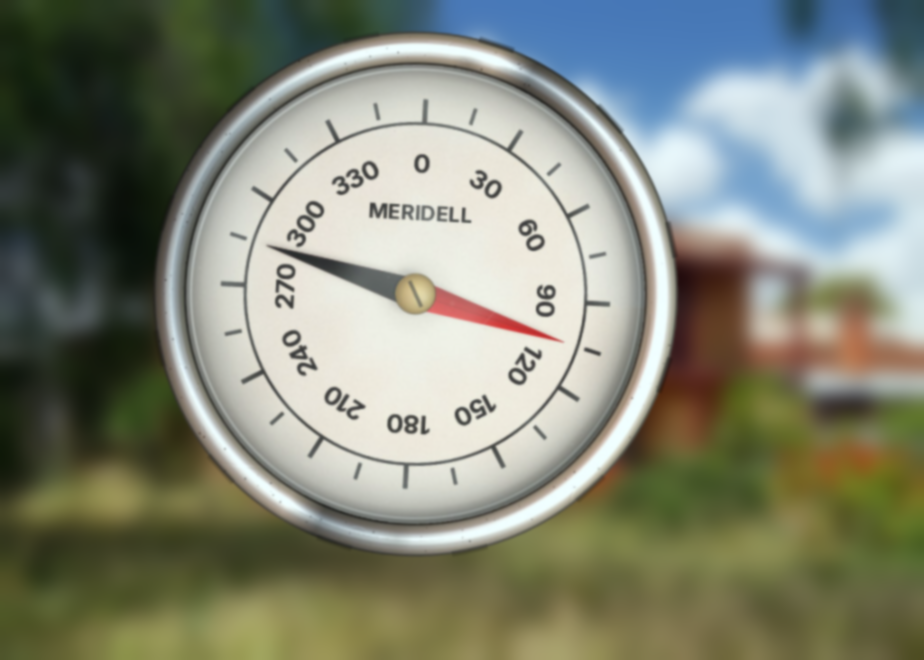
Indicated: 105°
